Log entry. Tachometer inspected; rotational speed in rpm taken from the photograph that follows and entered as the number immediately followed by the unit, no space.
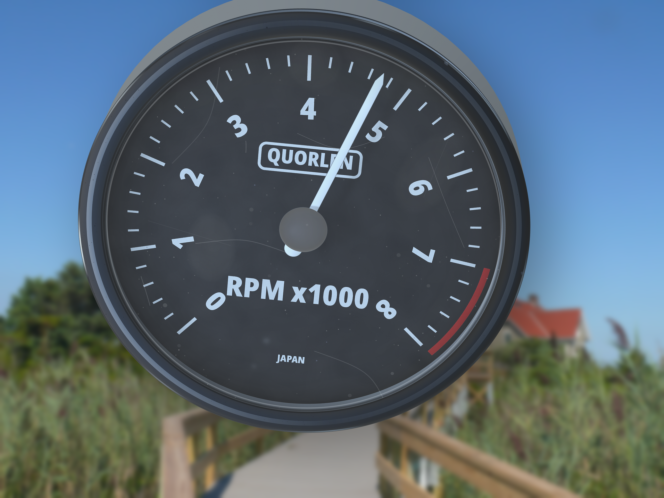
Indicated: 4700rpm
